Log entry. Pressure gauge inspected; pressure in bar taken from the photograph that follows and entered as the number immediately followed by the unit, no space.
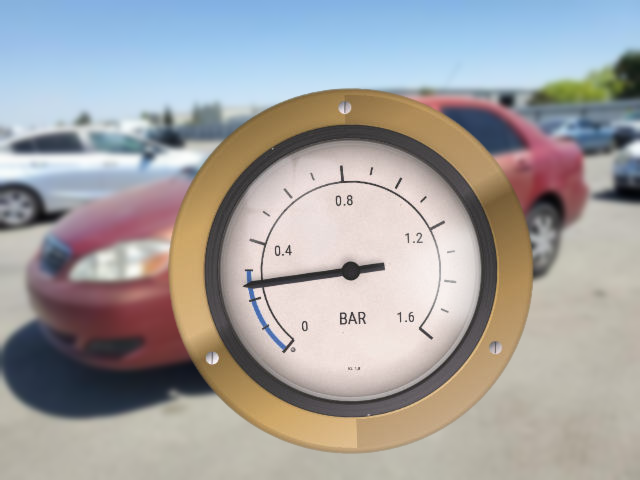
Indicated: 0.25bar
